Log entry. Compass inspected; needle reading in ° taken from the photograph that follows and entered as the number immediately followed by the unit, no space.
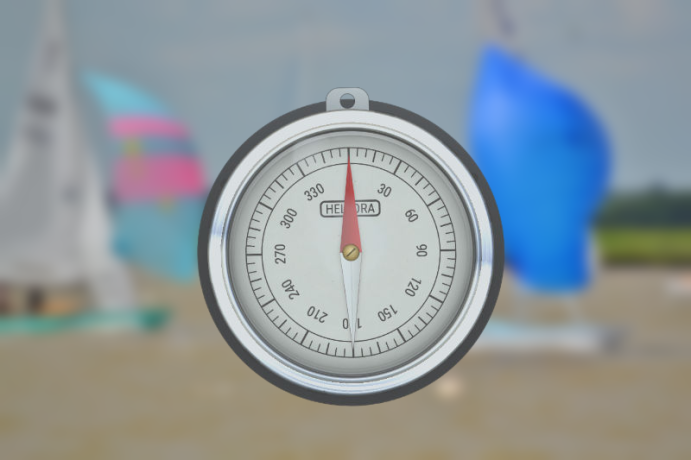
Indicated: 0°
